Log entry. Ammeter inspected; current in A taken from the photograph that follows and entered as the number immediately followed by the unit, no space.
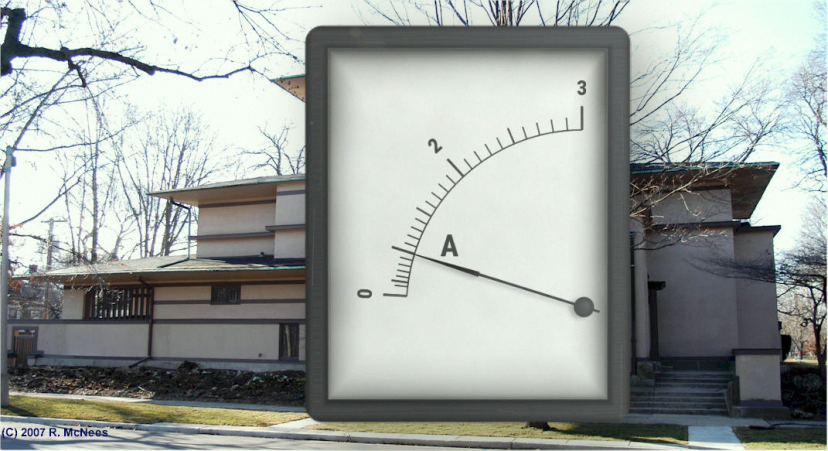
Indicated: 1A
